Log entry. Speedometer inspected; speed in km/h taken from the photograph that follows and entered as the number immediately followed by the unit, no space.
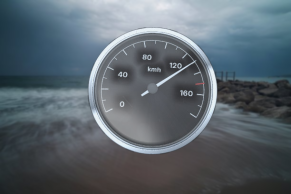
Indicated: 130km/h
